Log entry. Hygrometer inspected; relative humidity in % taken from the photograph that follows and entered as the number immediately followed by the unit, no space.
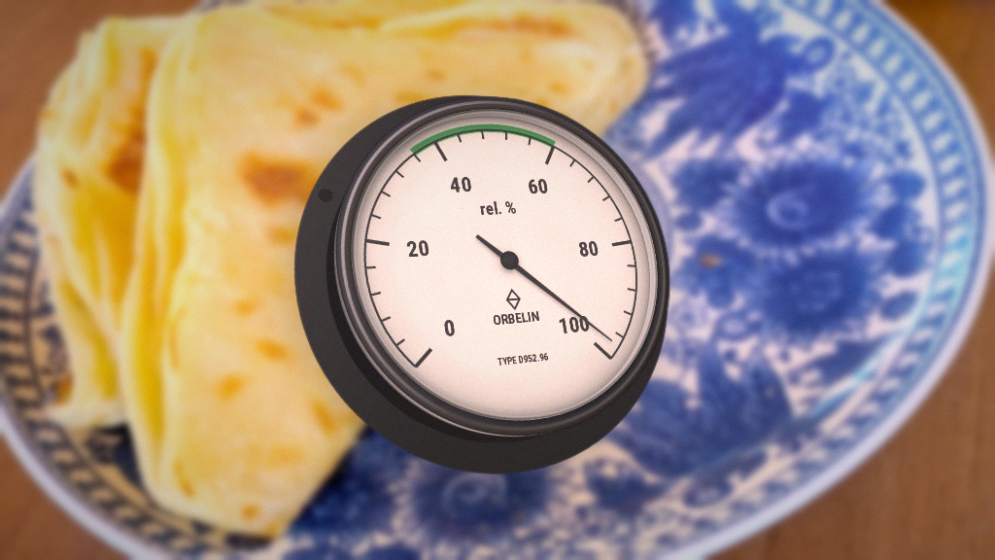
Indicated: 98%
